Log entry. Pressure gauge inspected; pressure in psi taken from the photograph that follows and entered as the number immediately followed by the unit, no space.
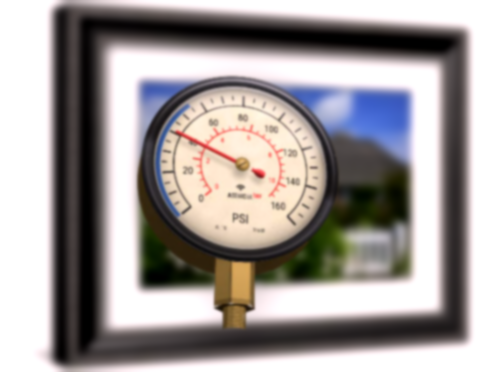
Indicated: 40psi
